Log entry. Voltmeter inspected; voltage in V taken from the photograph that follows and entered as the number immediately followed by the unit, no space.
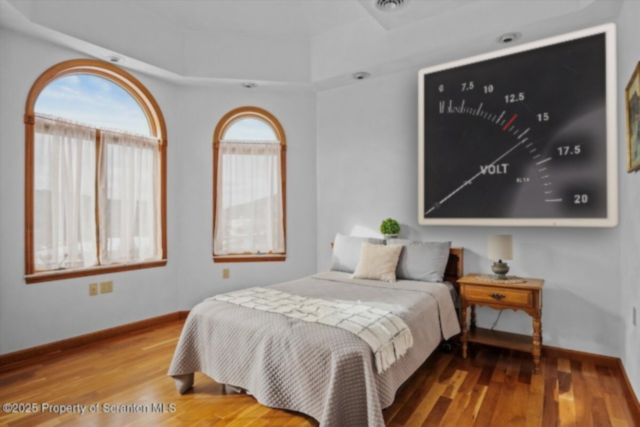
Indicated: 15.5V
